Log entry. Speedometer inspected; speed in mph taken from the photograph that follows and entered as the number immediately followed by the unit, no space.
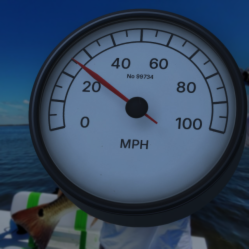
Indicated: 25mph
